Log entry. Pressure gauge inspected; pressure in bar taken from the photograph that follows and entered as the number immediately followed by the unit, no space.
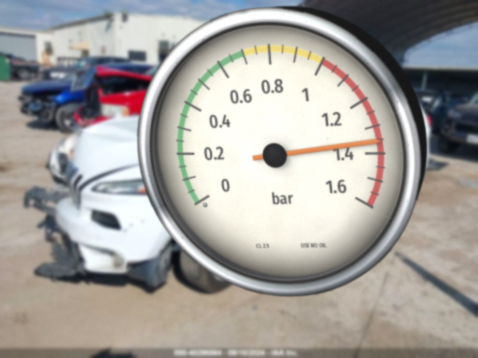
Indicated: 1.35bar
